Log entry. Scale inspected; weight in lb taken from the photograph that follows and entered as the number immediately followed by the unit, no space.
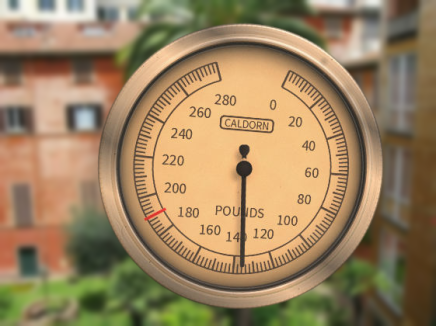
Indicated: 136lb
